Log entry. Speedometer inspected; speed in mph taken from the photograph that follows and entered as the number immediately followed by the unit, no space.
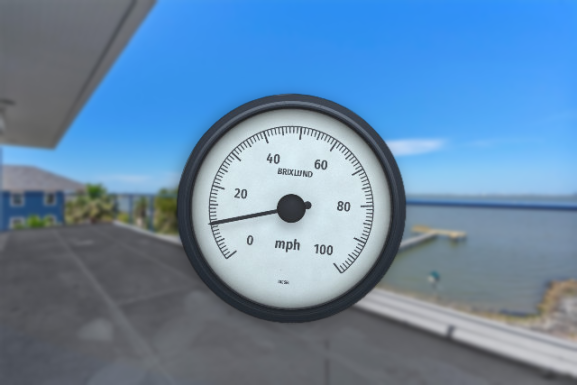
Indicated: 10mph
